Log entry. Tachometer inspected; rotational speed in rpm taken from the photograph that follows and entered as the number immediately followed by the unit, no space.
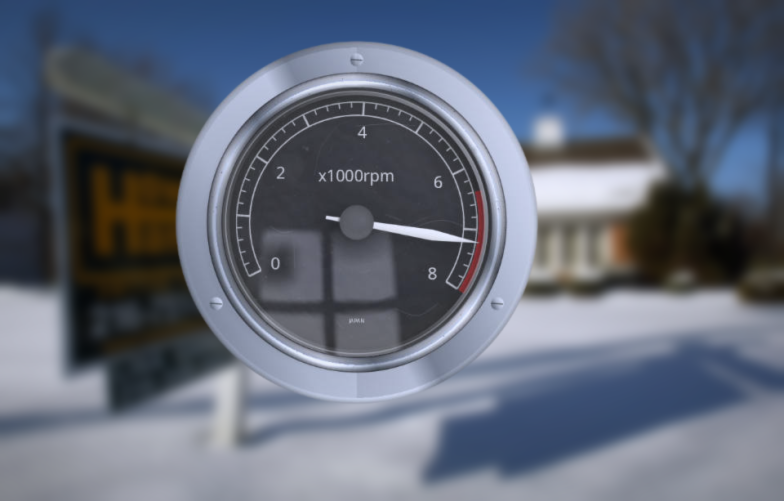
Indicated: 7200rpm
